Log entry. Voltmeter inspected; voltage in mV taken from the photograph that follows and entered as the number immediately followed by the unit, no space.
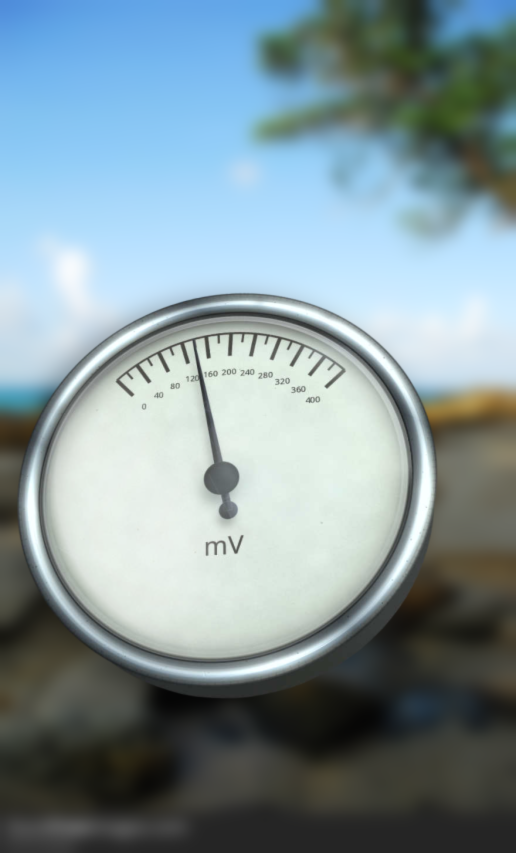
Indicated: 140mV
